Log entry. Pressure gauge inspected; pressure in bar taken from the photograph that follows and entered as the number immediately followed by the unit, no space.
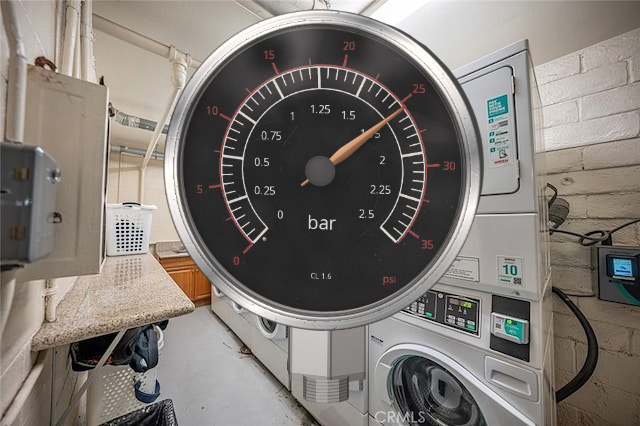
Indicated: 1.75bar
